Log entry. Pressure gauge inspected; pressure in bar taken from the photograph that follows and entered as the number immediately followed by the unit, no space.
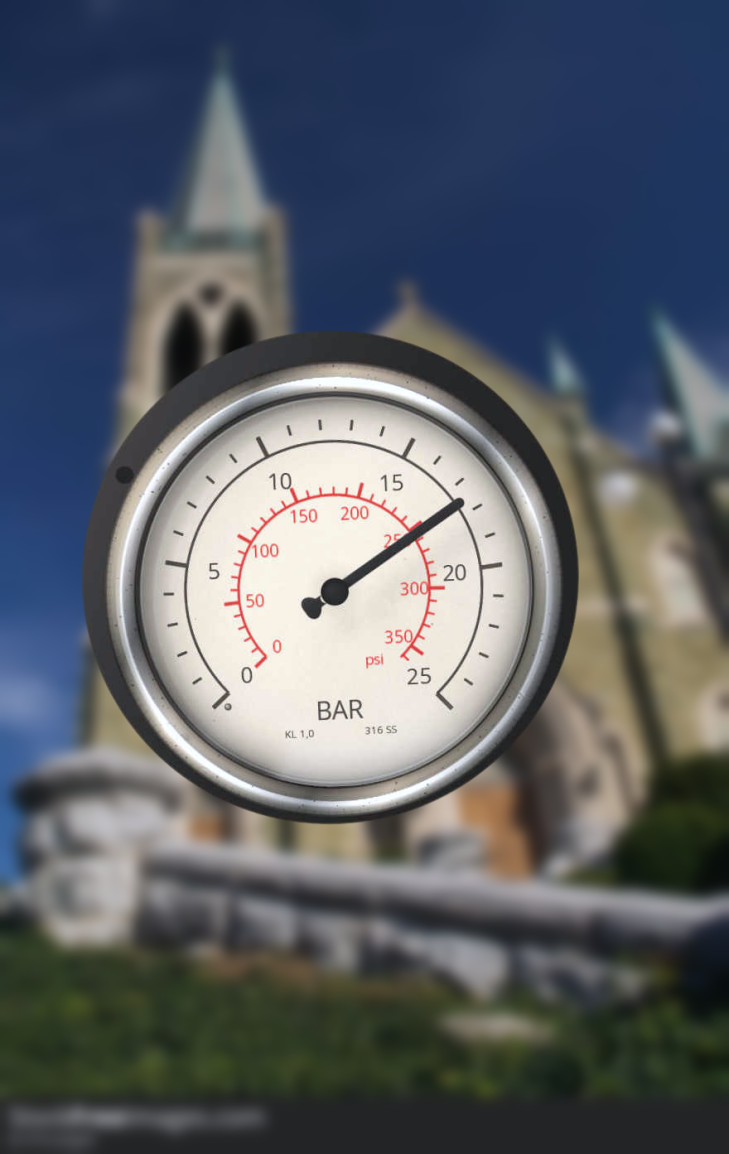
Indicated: 17.5bar
